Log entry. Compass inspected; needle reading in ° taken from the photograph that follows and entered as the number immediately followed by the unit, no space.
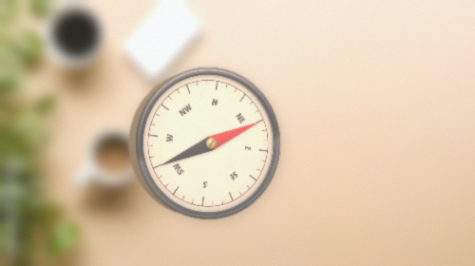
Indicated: 60°
